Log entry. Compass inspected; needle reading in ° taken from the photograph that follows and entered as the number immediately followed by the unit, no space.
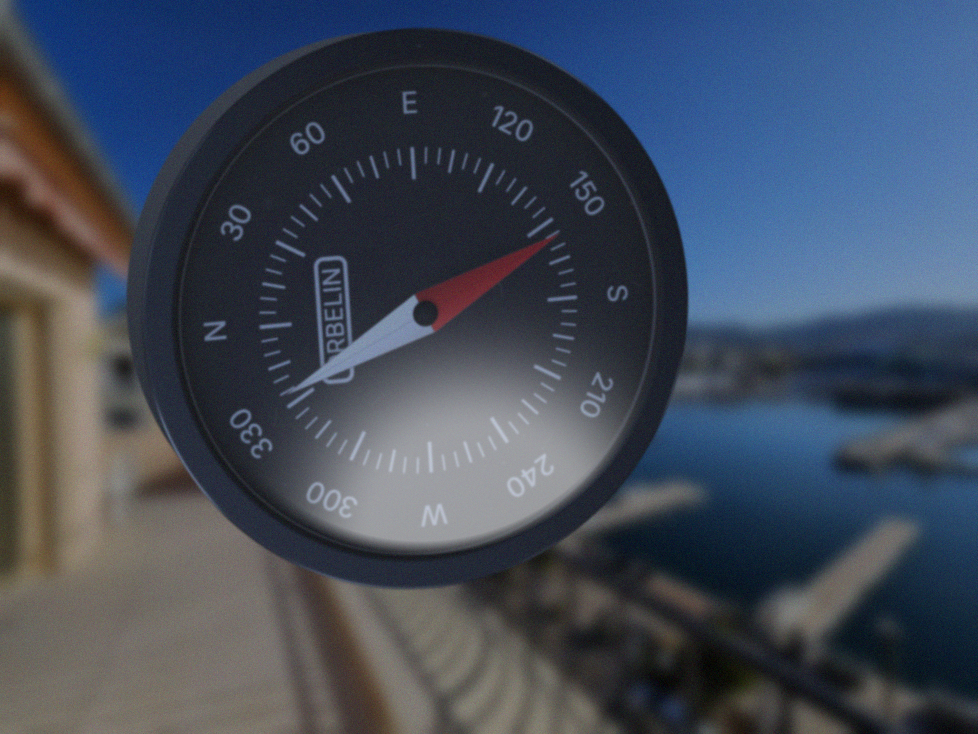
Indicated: 155°
